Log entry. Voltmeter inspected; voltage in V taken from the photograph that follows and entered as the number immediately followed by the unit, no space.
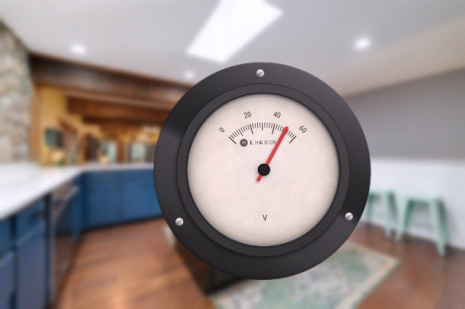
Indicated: 50V
